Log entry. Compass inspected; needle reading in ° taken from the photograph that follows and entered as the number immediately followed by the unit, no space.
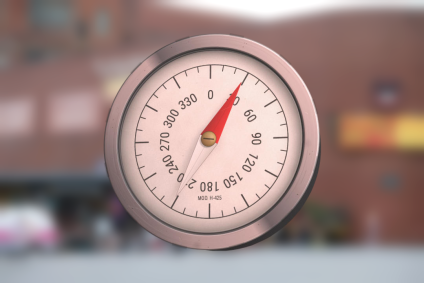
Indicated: 30°
